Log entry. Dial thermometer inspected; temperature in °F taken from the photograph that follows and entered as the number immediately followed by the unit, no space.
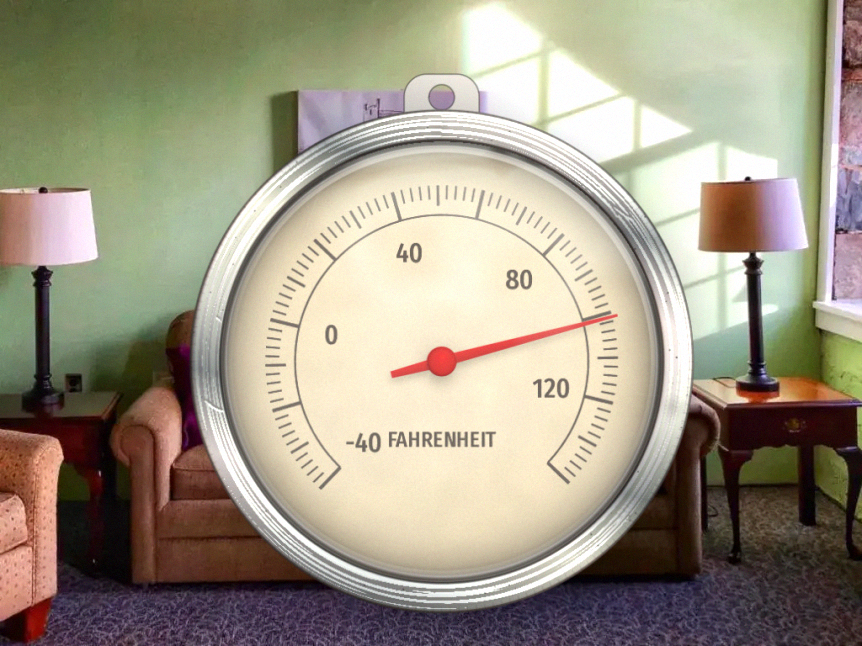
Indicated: 101°F
